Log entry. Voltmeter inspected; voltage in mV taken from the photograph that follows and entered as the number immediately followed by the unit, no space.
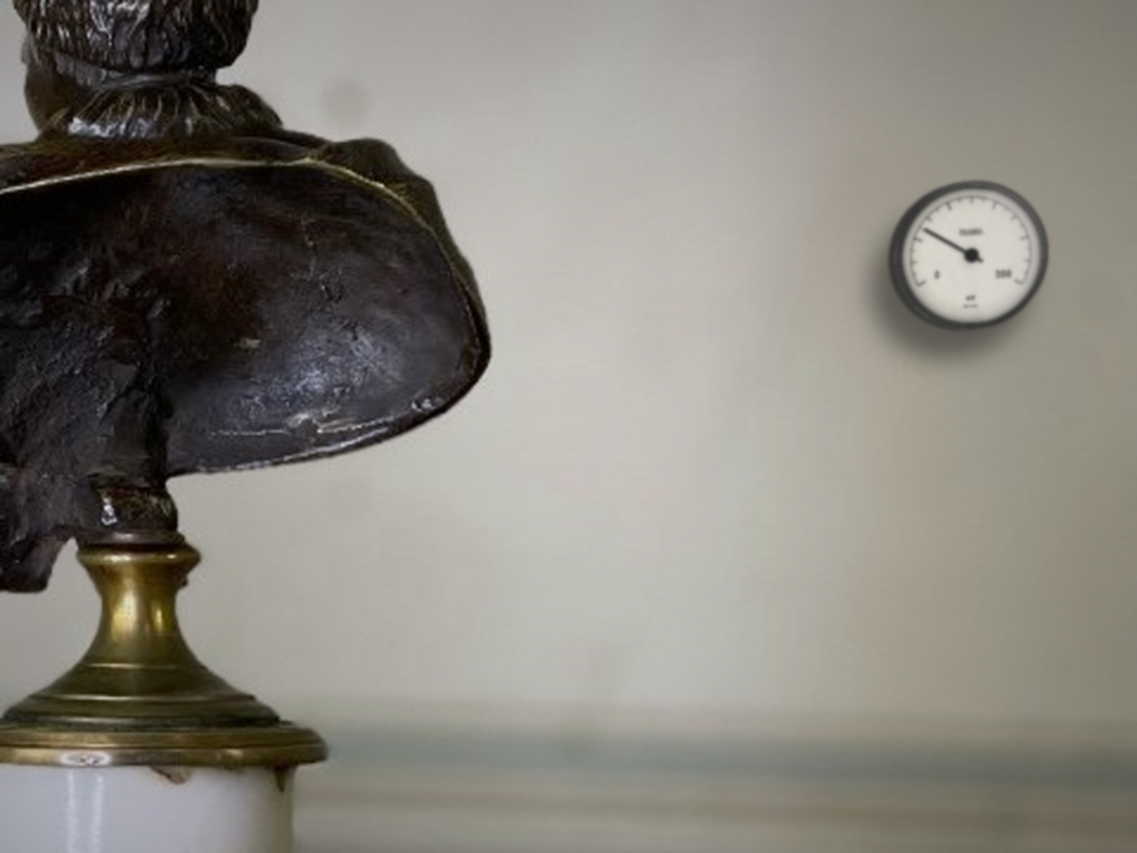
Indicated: 50mV
